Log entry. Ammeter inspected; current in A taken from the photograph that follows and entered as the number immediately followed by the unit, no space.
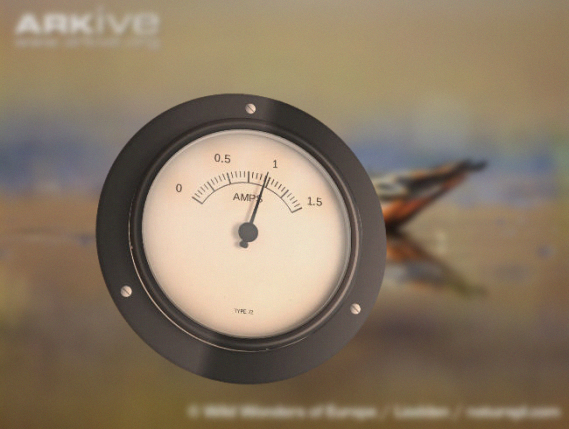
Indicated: 0.95A
